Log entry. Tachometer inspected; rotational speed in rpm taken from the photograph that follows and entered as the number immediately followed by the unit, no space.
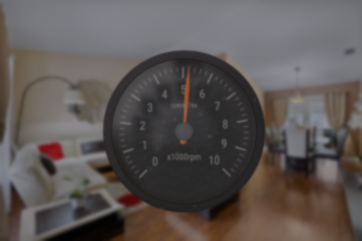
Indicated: 5200rpm
